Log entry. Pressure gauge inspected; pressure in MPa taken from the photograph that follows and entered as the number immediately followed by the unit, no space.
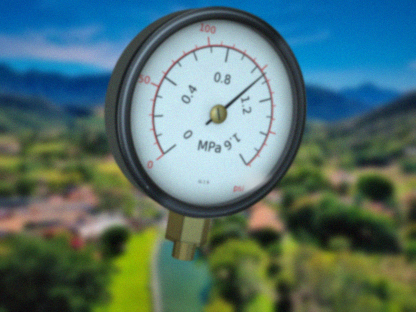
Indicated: 1.05MPa
